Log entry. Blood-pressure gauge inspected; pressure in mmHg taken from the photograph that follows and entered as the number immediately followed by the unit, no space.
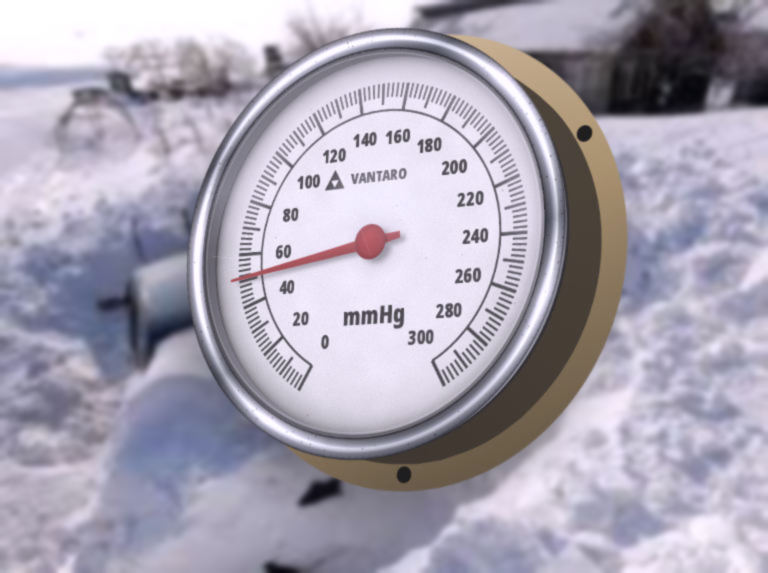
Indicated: 50mmHg
